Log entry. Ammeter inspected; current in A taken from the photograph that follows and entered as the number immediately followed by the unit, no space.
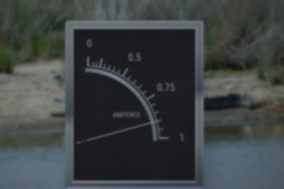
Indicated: 0.9A
